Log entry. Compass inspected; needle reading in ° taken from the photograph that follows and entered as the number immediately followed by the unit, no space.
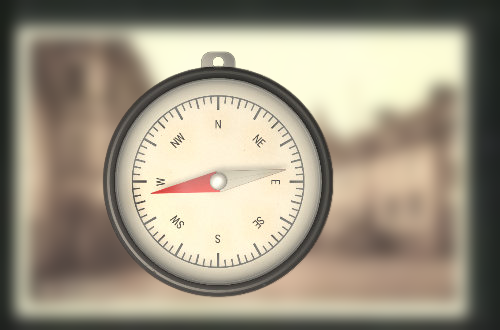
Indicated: 260°
